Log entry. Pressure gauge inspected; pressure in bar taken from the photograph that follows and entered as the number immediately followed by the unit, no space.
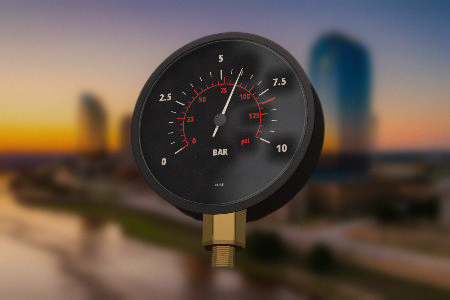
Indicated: 6bar
